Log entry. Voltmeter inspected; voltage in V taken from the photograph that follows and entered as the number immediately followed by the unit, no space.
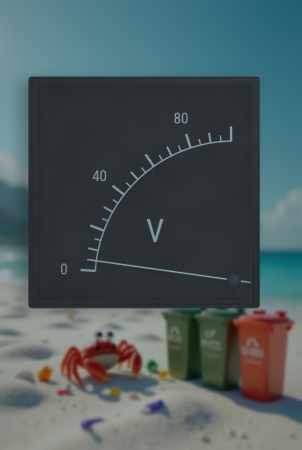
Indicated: 5V
